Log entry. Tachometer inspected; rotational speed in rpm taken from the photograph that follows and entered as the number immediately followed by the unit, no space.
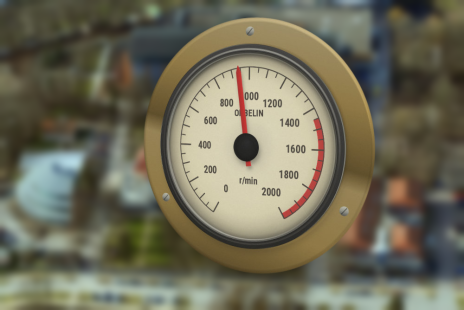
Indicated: 950rpm
